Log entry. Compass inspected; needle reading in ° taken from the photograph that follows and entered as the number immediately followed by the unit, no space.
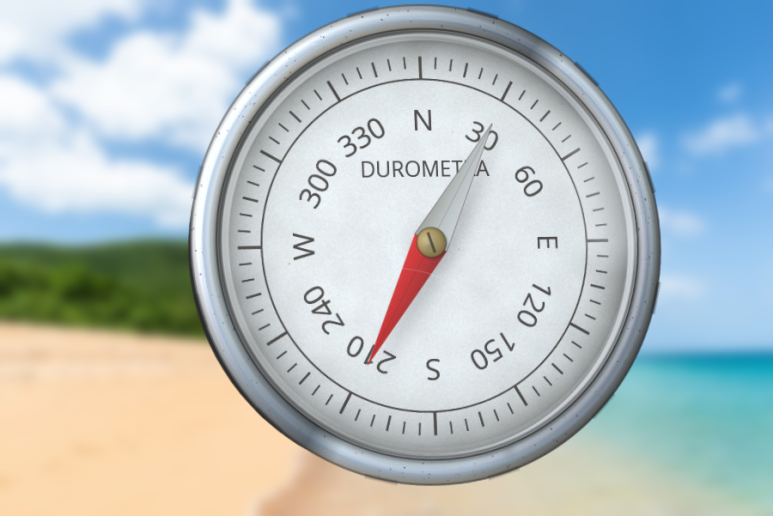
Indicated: 210°
